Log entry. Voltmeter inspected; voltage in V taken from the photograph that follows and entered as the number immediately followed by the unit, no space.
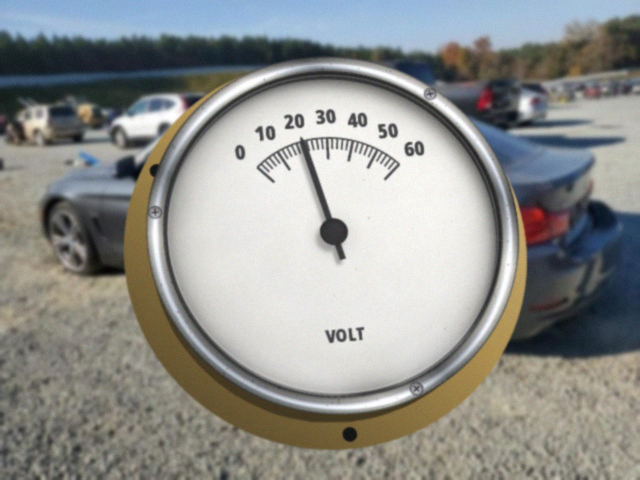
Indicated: 20V
